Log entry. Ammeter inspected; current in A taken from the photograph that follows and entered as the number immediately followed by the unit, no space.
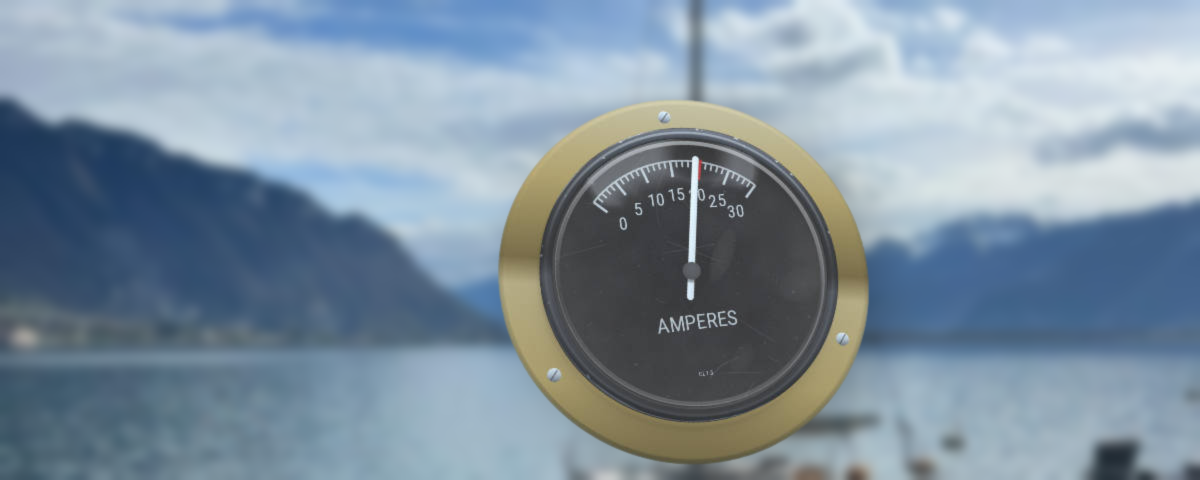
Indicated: 19A
